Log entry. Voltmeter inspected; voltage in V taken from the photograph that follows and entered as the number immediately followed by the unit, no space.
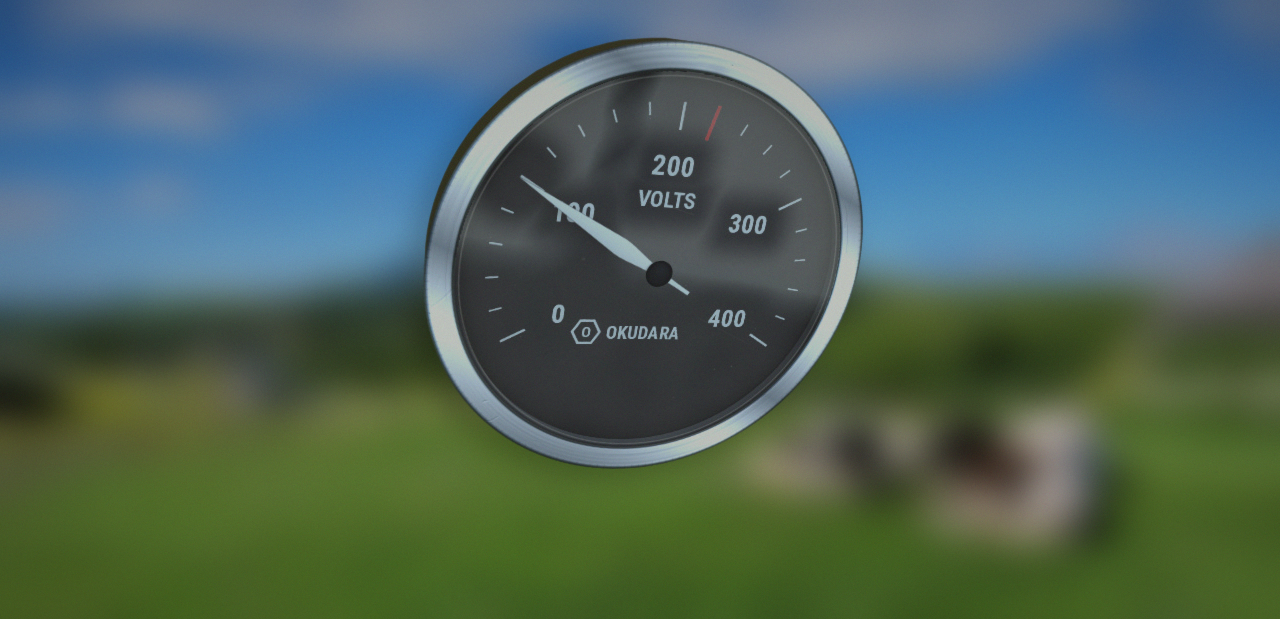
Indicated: 100V
